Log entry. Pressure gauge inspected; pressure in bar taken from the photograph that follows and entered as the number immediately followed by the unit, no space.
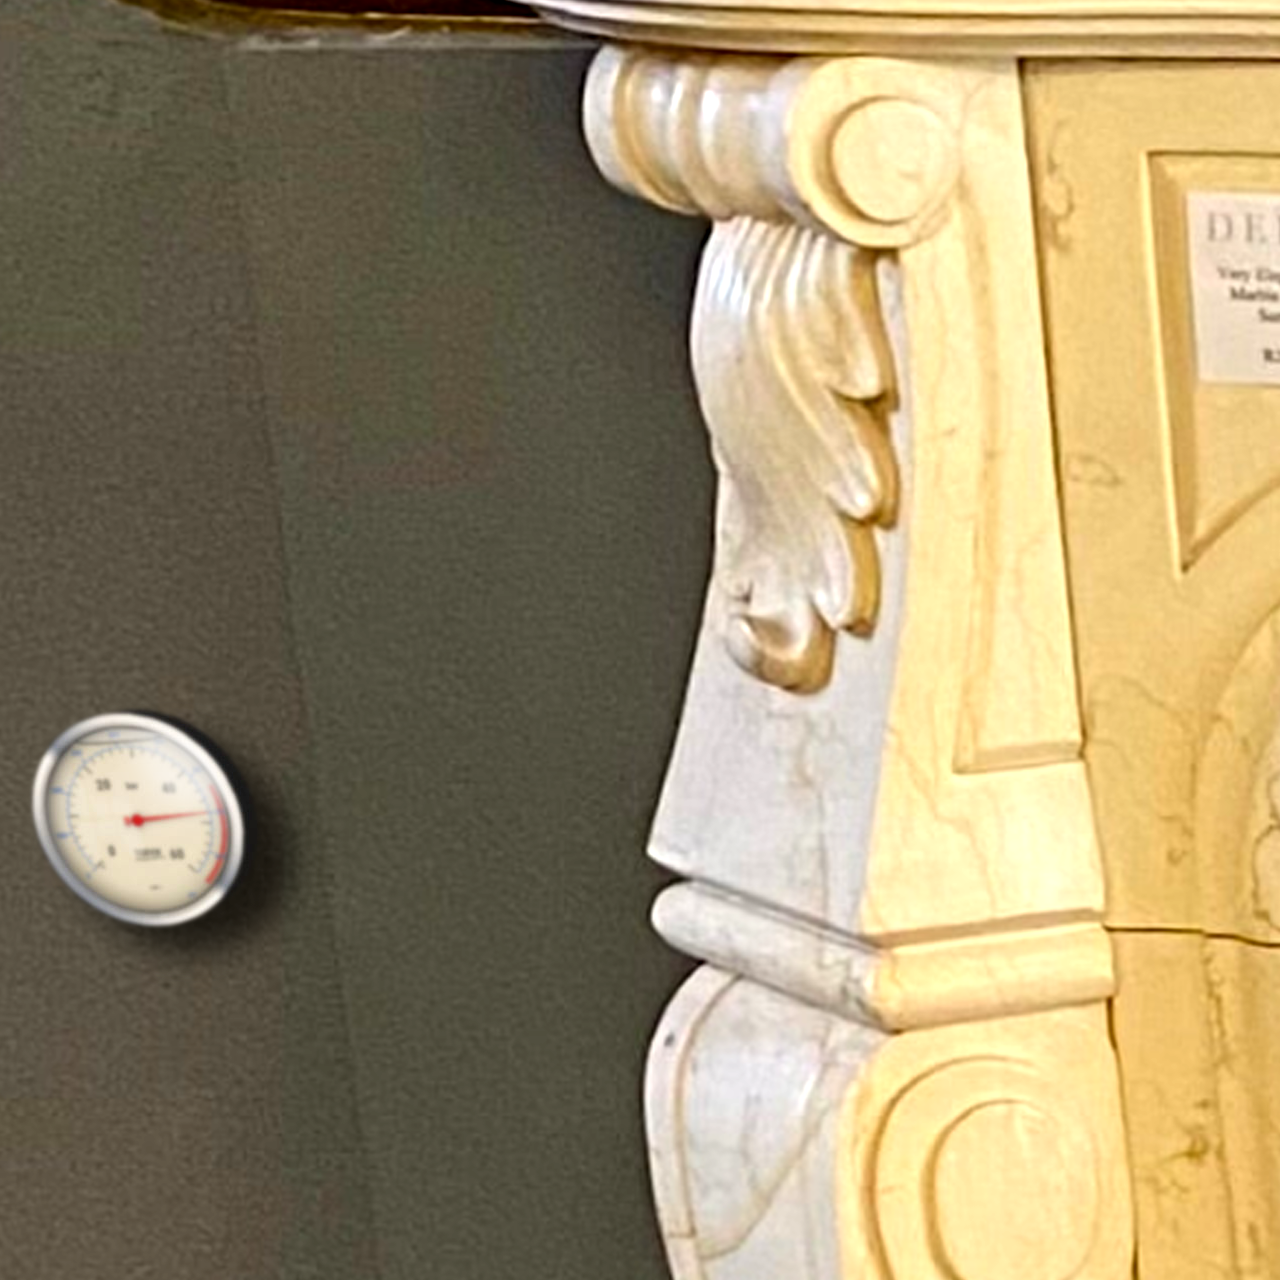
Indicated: 48bar
